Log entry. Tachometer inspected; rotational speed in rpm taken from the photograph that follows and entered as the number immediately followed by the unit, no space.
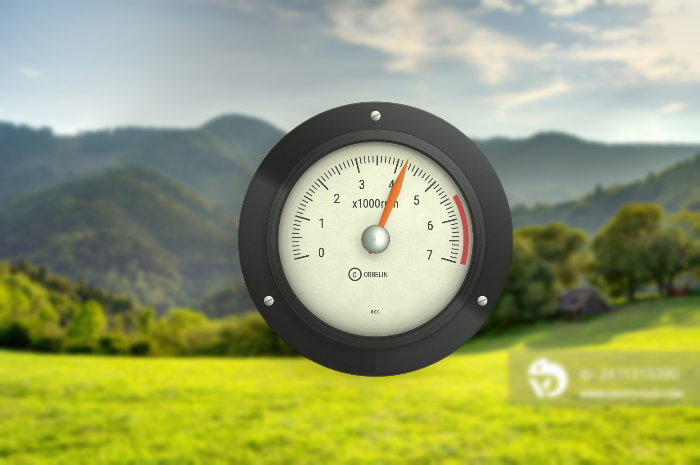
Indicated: 4200rpm
